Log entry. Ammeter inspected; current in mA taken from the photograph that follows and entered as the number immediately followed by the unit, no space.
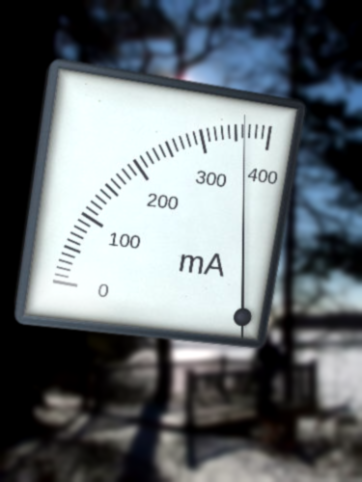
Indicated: 360mA
